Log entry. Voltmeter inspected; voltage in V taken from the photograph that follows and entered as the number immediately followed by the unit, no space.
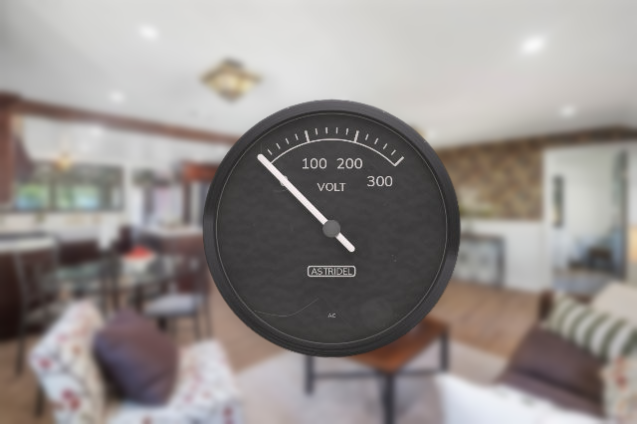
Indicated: 0V
